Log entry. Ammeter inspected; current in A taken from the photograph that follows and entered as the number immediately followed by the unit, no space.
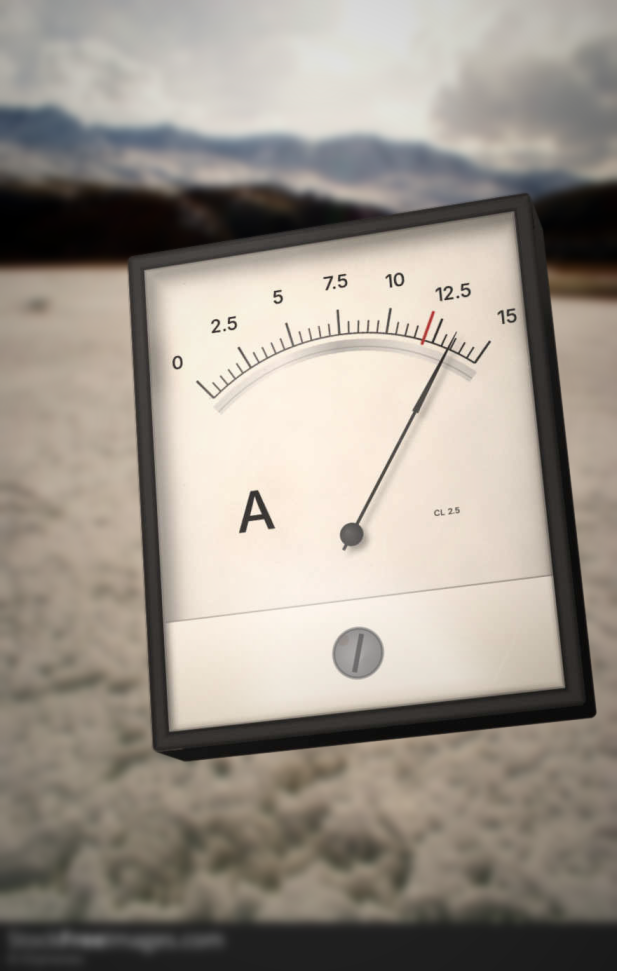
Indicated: 13.5A
